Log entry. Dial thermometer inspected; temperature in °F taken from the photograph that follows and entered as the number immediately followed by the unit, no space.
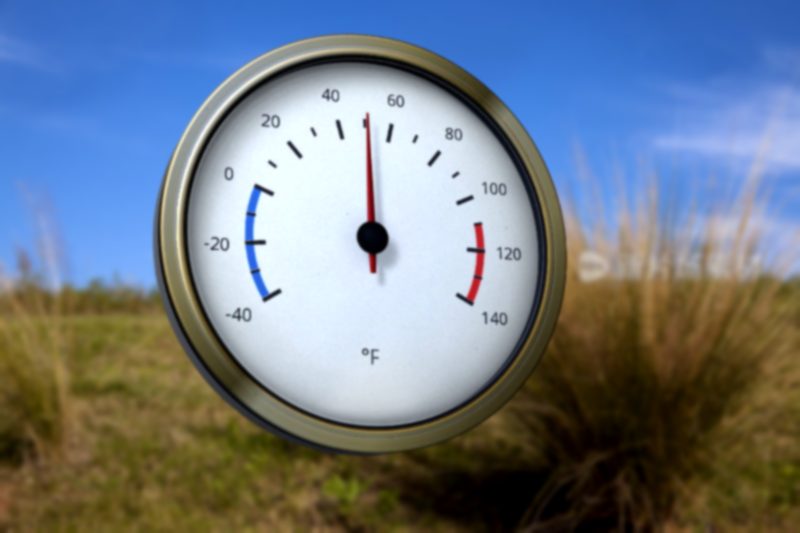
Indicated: 50°F
